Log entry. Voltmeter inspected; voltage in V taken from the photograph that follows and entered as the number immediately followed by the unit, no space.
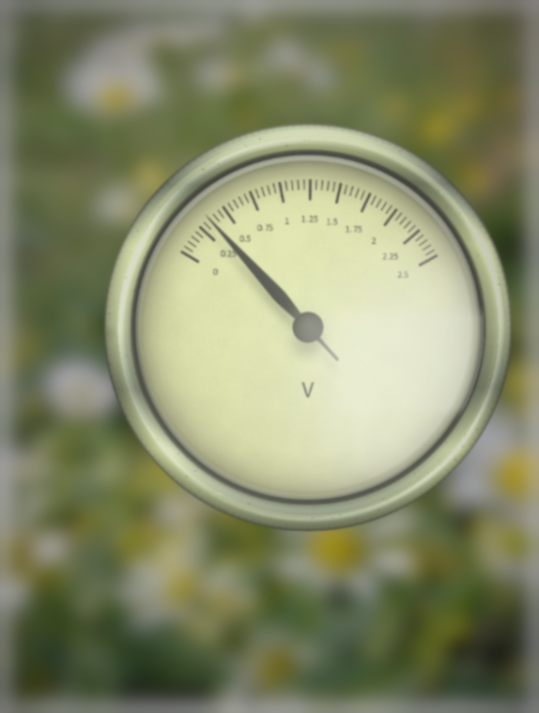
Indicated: 0.35V
